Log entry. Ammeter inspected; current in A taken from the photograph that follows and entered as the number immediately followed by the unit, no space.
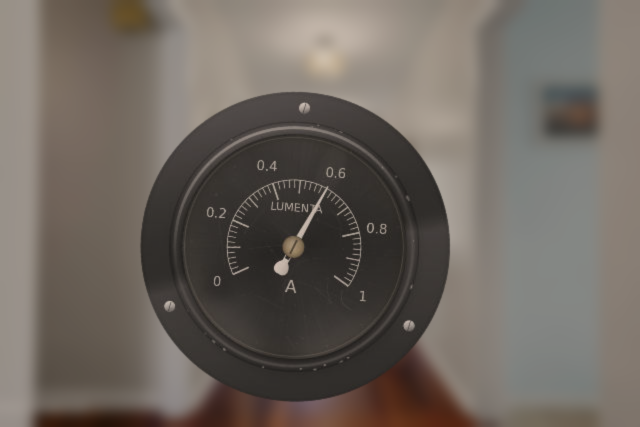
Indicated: 0.6A
